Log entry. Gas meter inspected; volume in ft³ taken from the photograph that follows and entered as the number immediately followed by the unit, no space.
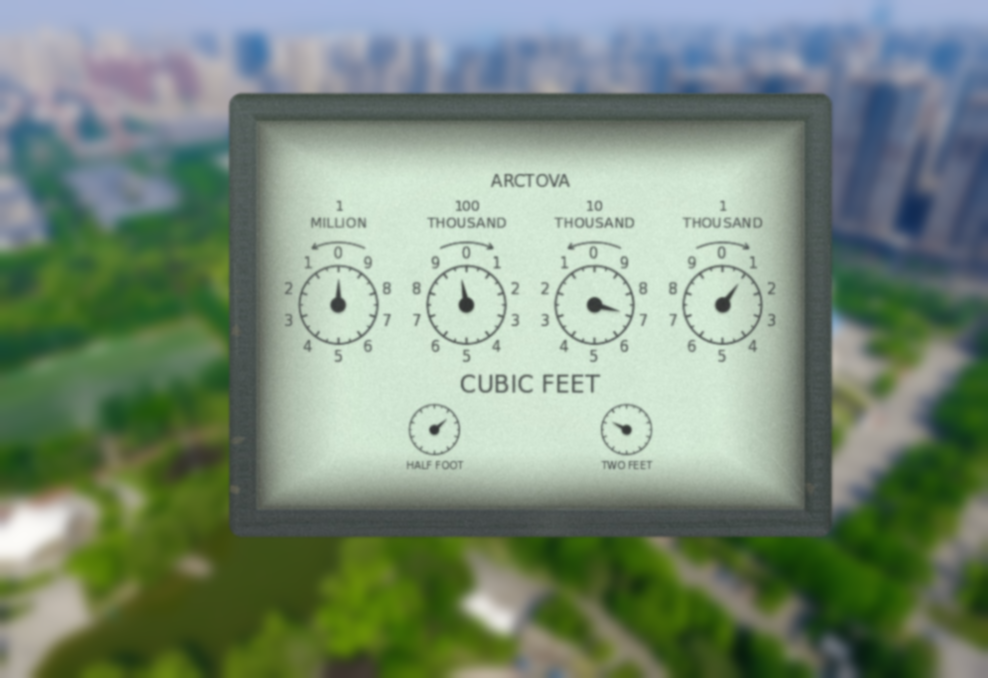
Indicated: 997100ft³
